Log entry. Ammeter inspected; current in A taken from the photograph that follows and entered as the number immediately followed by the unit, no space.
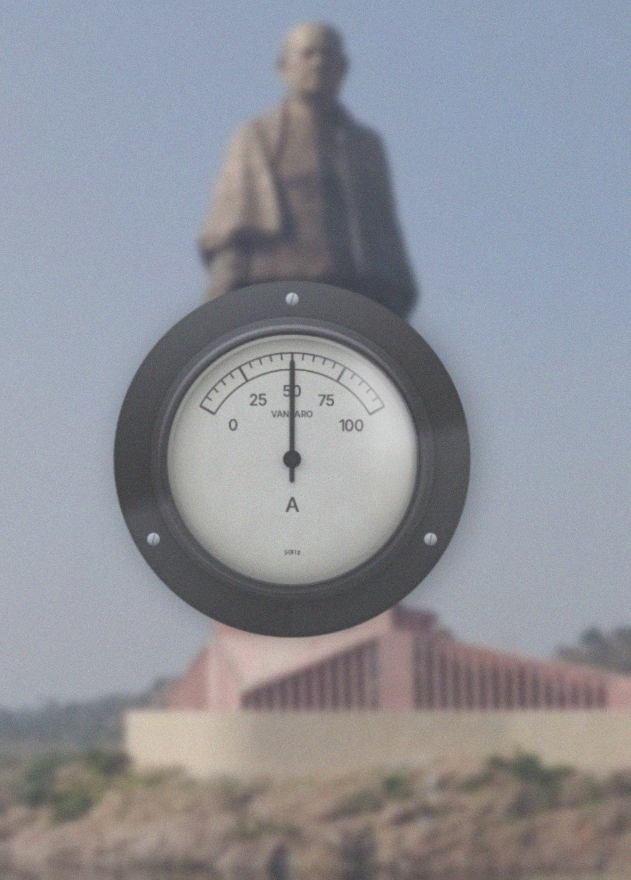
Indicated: 50A
